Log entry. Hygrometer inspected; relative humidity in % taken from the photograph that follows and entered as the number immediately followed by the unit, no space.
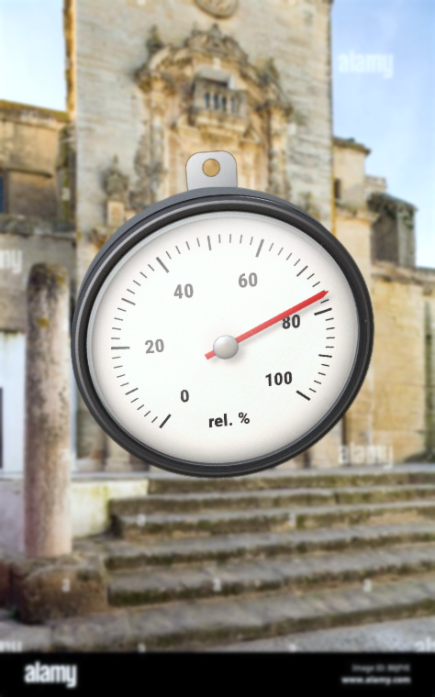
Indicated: 76%
